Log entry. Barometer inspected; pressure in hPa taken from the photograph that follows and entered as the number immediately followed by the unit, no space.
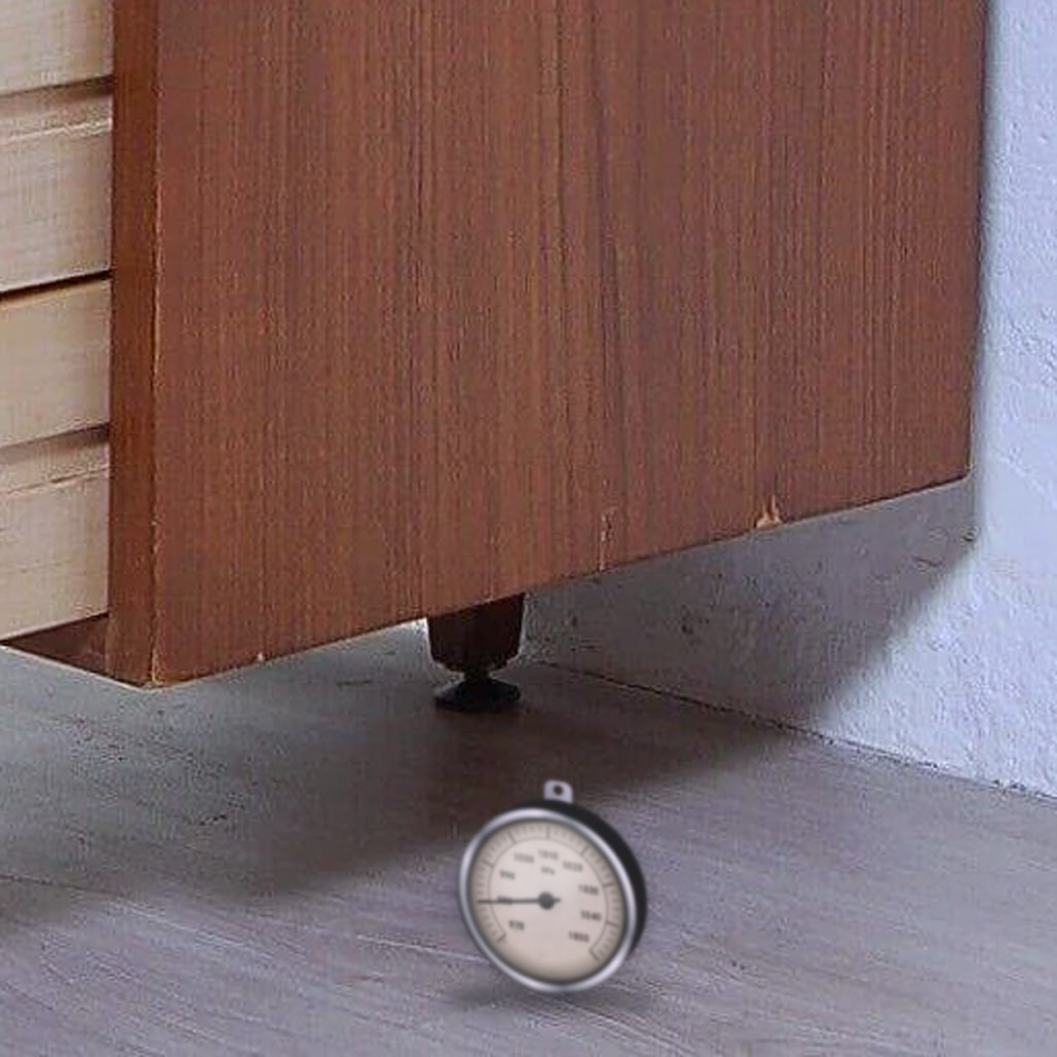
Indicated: 980hPa
